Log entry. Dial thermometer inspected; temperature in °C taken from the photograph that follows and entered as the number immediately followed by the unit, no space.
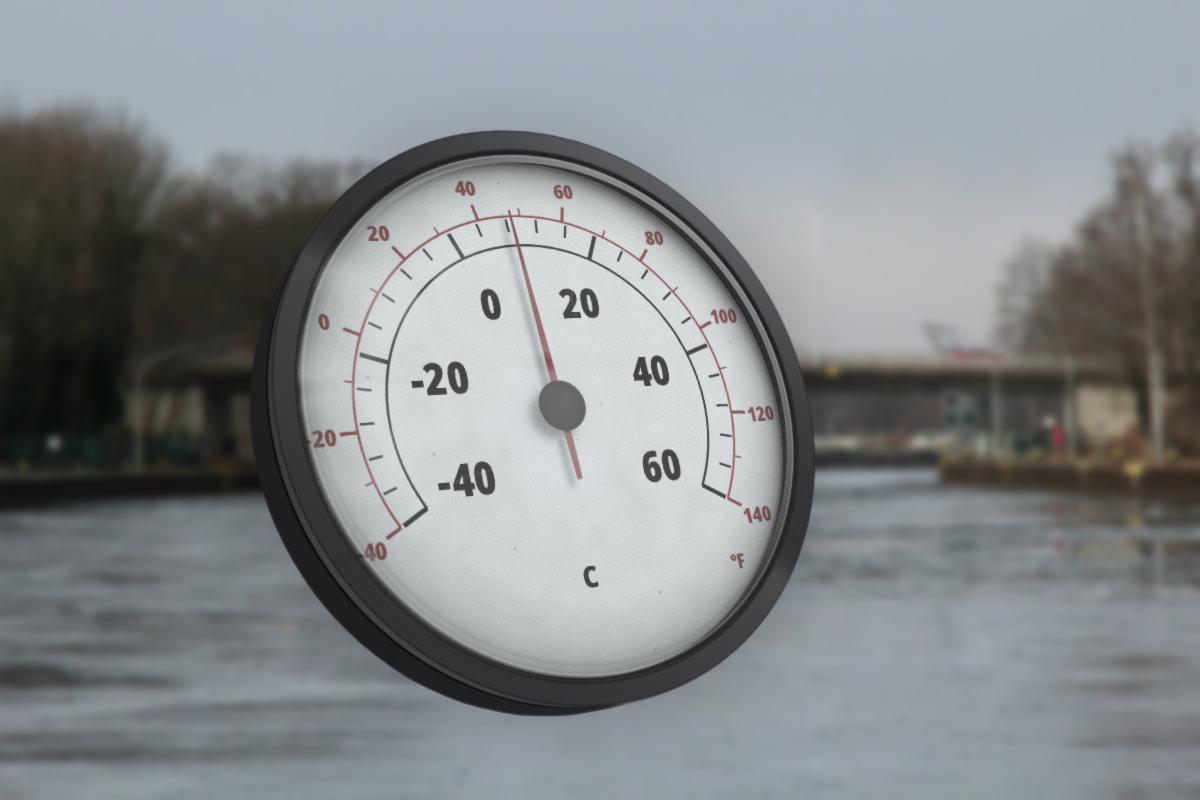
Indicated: 8°C
